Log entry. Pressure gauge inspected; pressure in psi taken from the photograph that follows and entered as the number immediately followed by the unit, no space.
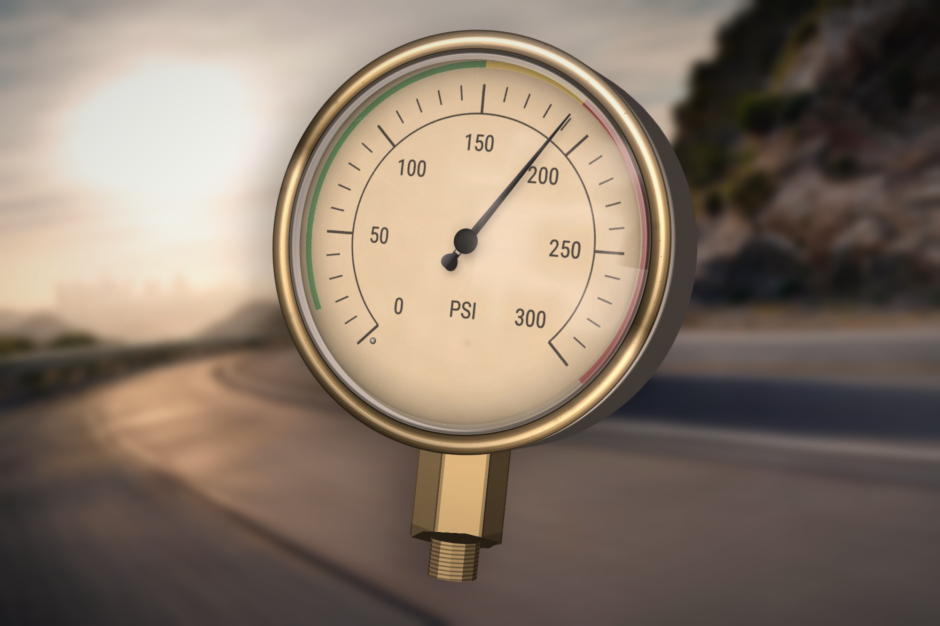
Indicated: 190psi
